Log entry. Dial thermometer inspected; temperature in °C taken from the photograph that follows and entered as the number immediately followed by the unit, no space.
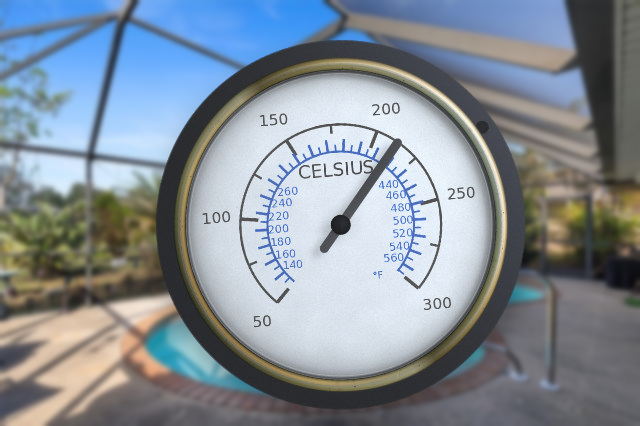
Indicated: 212.5°C
